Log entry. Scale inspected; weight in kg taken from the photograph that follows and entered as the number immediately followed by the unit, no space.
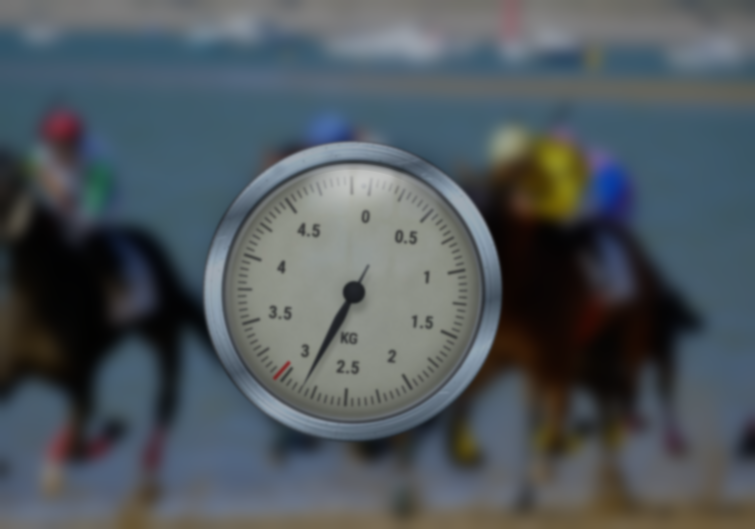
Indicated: 2.85kg
